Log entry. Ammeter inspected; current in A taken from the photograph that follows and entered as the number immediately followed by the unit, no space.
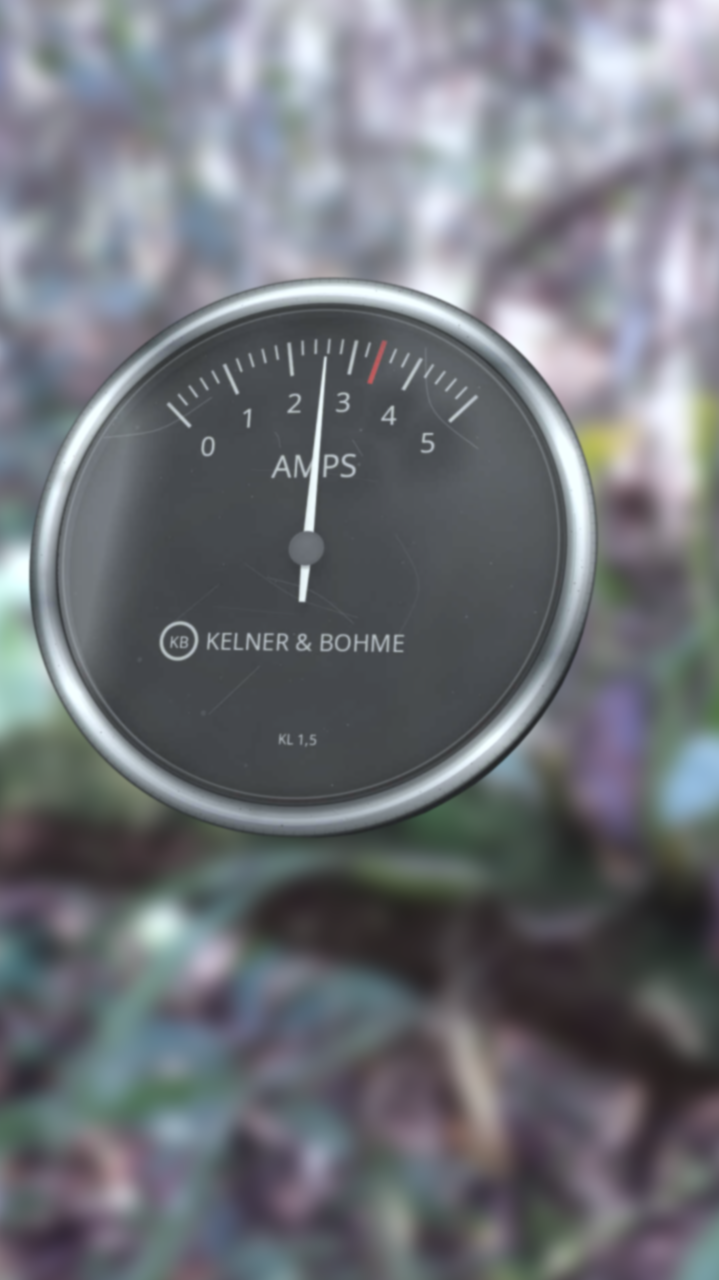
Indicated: 2.6A
